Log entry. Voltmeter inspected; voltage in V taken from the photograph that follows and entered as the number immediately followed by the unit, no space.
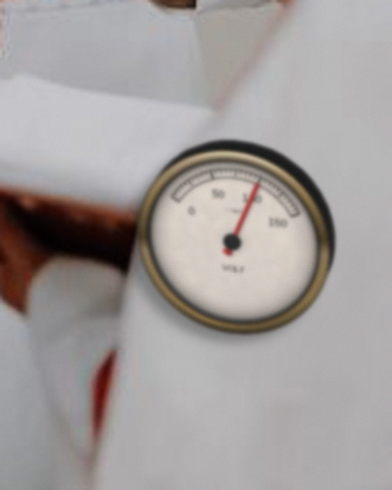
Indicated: 100V
